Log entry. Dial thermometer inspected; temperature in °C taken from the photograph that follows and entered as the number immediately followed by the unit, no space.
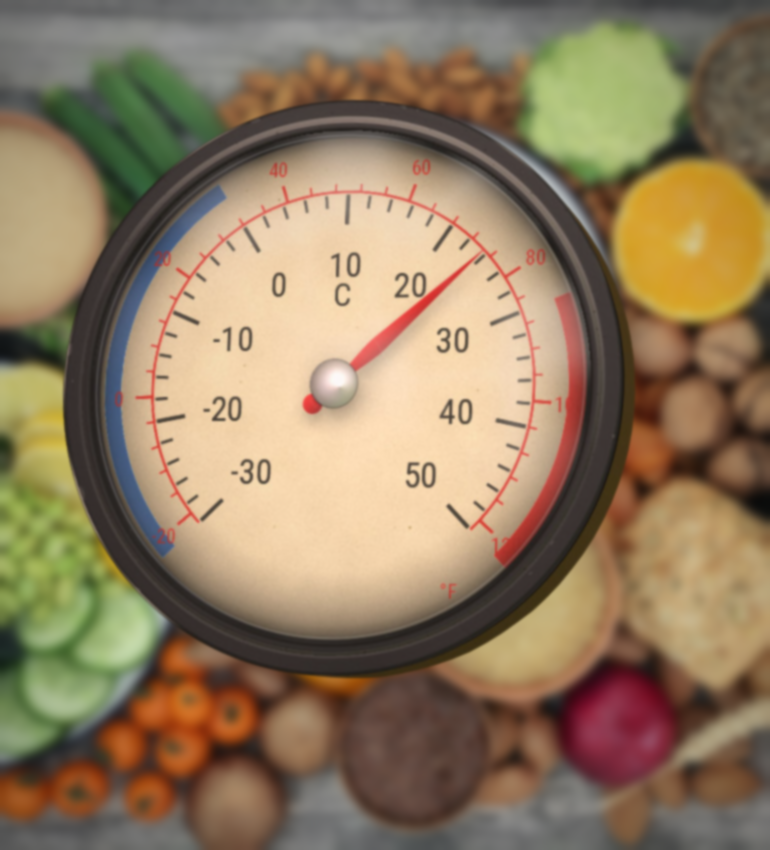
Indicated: 24°C
